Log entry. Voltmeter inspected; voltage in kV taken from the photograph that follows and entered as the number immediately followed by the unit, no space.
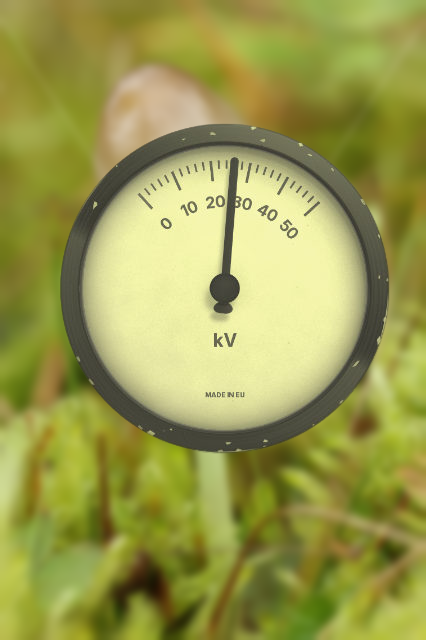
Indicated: 26kV
